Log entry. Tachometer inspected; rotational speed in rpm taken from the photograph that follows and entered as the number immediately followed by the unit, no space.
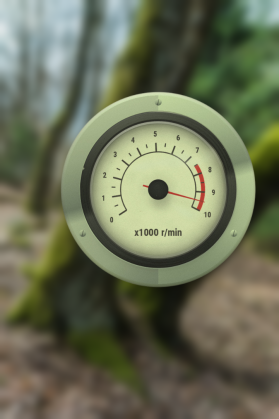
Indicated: 9500rpm
